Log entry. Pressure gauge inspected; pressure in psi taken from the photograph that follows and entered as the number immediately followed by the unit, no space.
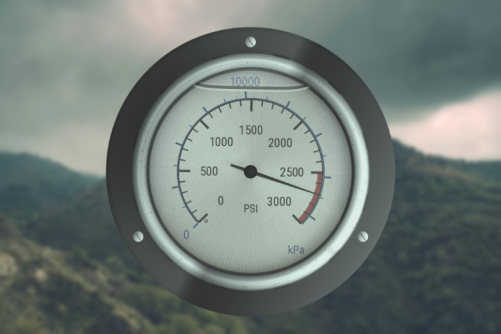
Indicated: 2700psi
